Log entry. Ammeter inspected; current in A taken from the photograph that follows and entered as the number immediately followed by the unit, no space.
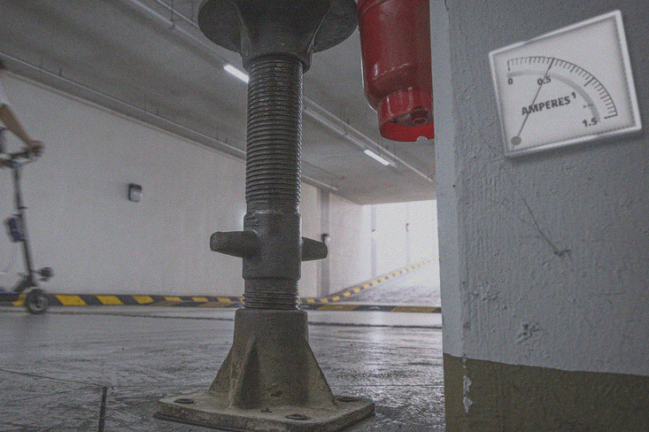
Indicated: 0.5A
